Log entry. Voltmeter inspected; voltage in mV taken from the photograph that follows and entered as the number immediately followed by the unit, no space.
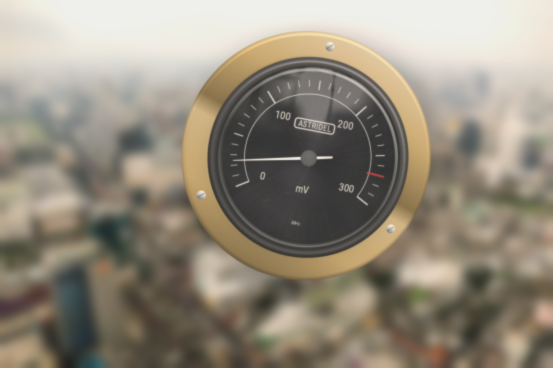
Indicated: 25mV
